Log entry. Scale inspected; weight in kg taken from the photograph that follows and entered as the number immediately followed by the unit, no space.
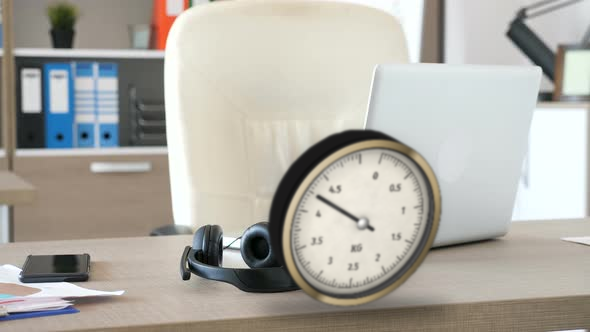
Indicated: 4.25kg
